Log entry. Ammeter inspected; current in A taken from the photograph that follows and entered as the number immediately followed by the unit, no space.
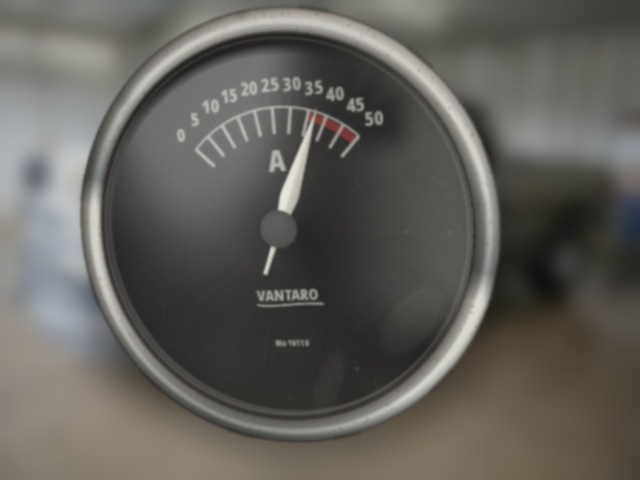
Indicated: 37.5A
